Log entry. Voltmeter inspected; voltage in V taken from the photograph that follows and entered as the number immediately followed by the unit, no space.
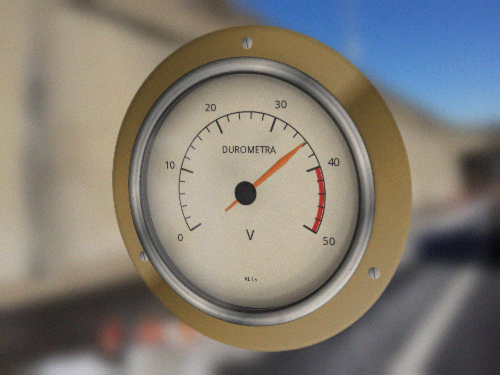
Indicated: 36V
